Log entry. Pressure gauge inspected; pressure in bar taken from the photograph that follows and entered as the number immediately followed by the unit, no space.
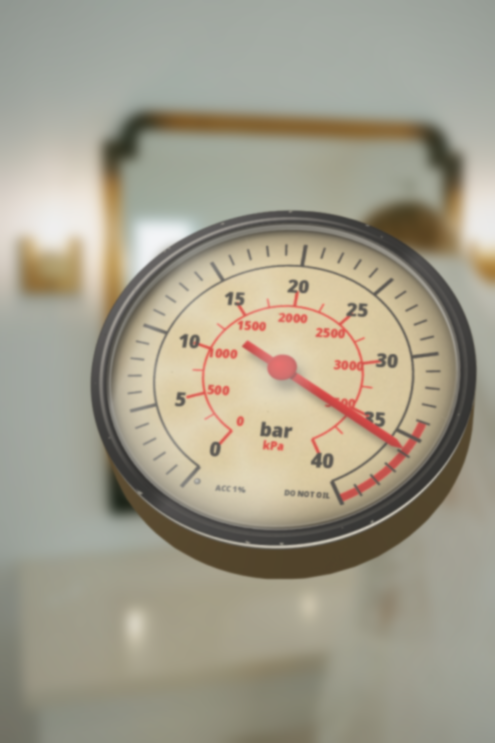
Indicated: 36bar
